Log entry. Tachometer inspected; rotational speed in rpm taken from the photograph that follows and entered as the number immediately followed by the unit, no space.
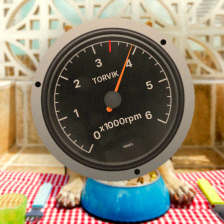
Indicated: 3900rpm
